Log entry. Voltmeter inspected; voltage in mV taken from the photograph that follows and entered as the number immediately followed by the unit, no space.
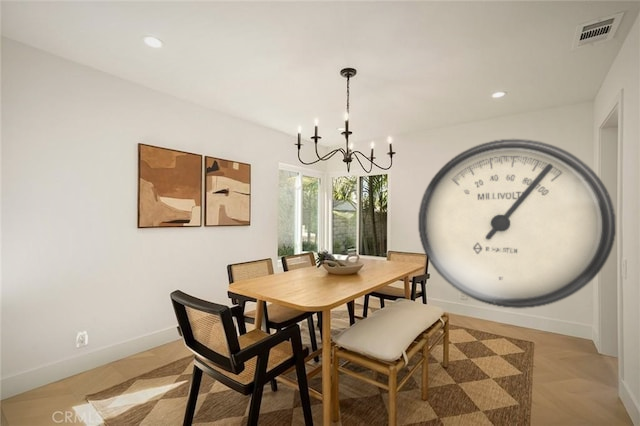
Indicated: 90mV
